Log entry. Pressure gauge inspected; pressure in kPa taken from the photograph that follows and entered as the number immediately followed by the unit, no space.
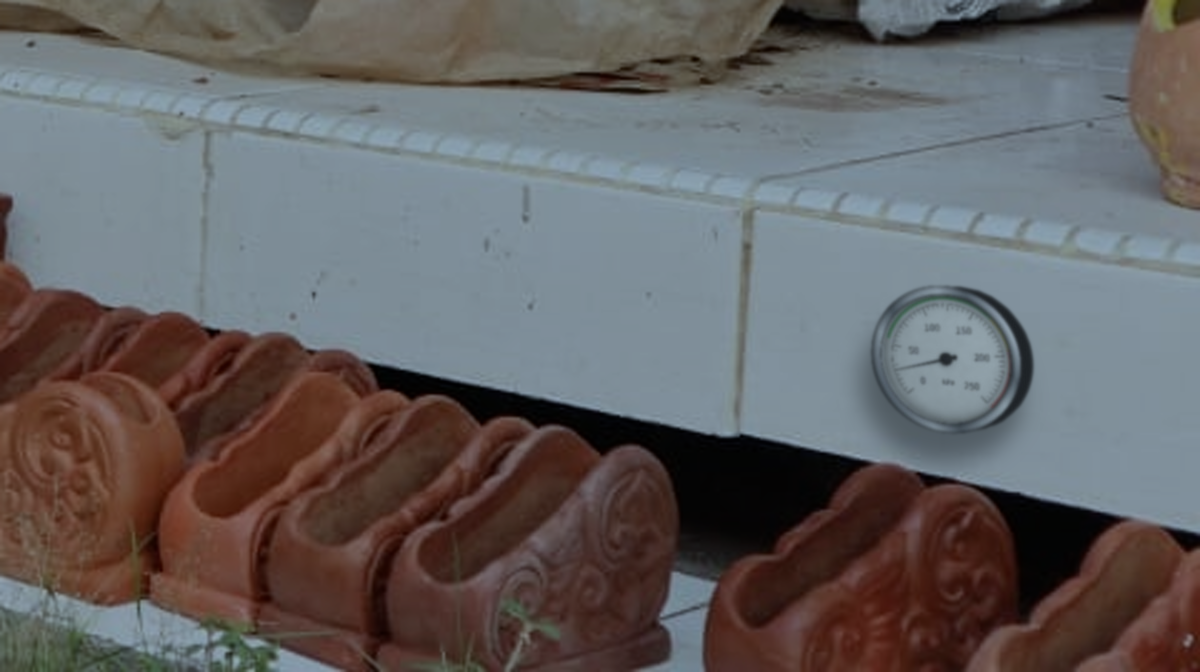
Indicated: 25kPa
